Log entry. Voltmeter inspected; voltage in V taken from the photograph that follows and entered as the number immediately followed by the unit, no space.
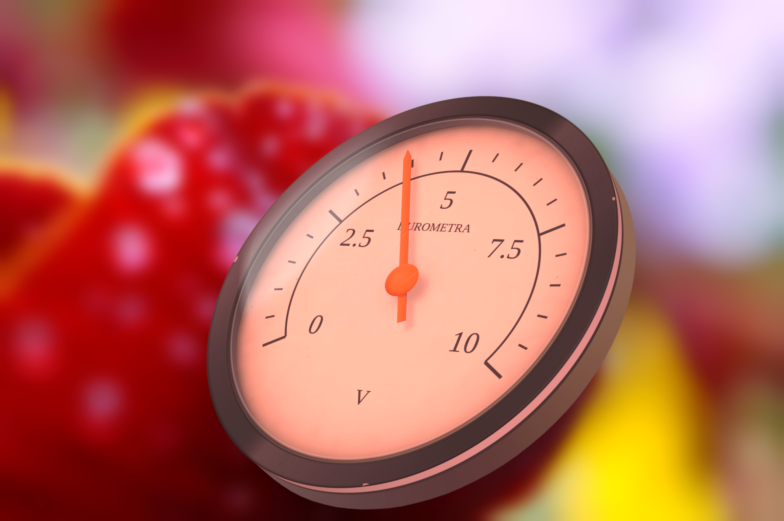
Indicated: 4V
